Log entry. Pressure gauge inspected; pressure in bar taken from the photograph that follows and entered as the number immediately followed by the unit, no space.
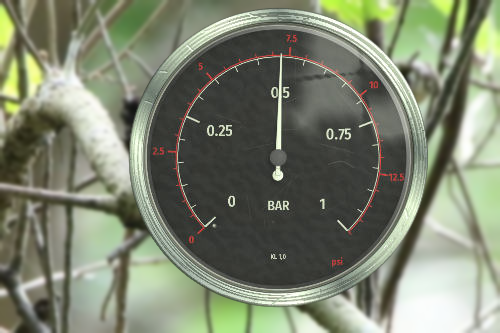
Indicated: 0.5bar
